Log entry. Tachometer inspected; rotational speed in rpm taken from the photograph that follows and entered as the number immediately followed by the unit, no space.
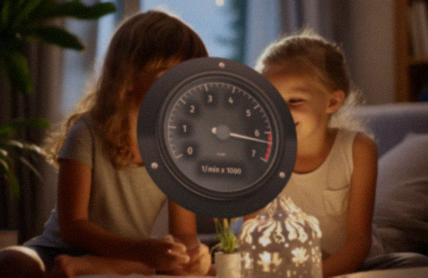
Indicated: 6400rpm
